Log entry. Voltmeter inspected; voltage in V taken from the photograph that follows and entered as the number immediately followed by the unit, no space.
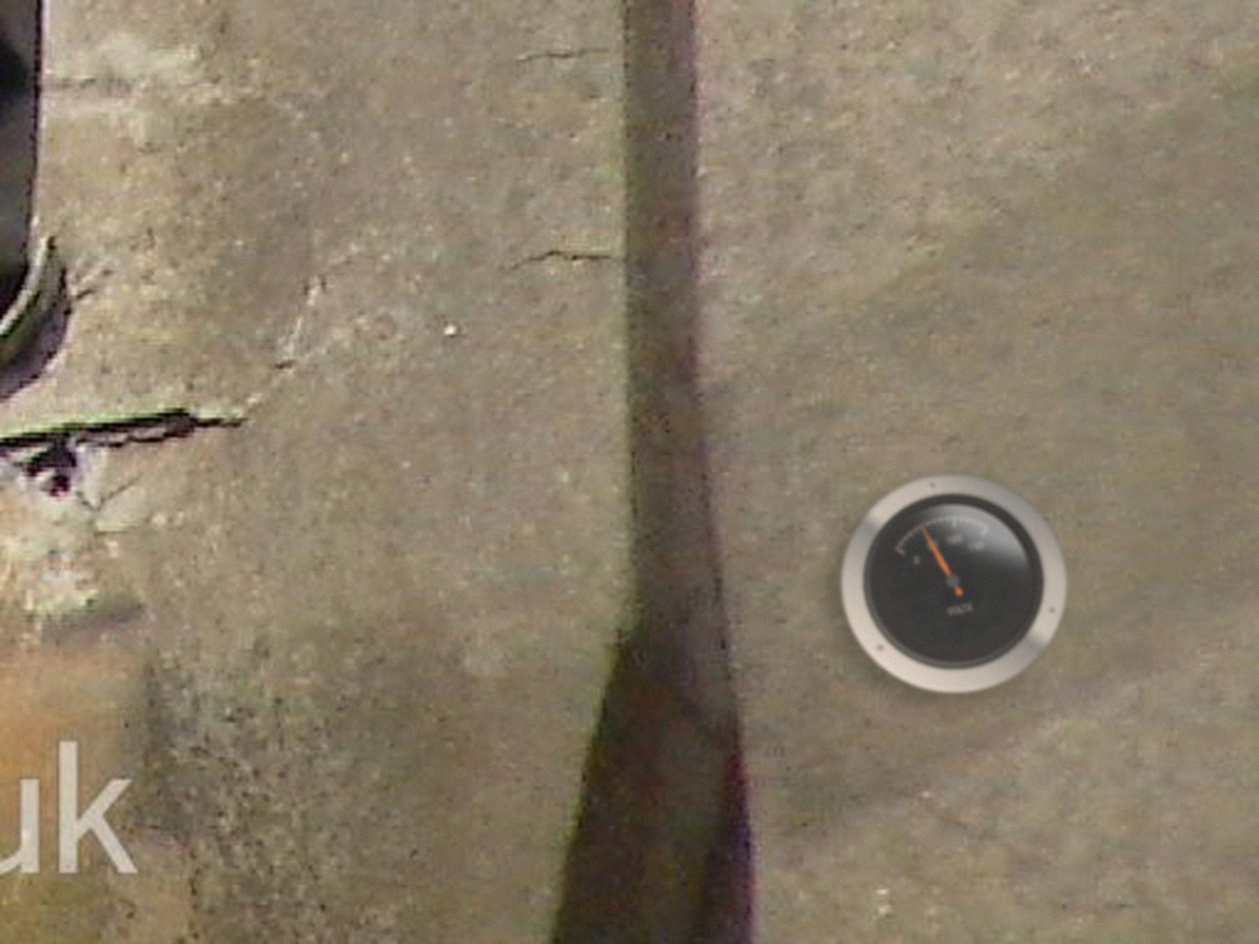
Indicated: 50V
